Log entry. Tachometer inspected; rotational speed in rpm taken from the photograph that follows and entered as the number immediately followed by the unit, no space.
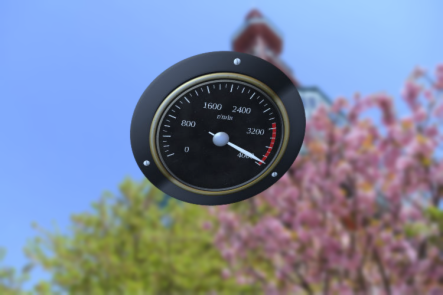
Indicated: 3900rpm
